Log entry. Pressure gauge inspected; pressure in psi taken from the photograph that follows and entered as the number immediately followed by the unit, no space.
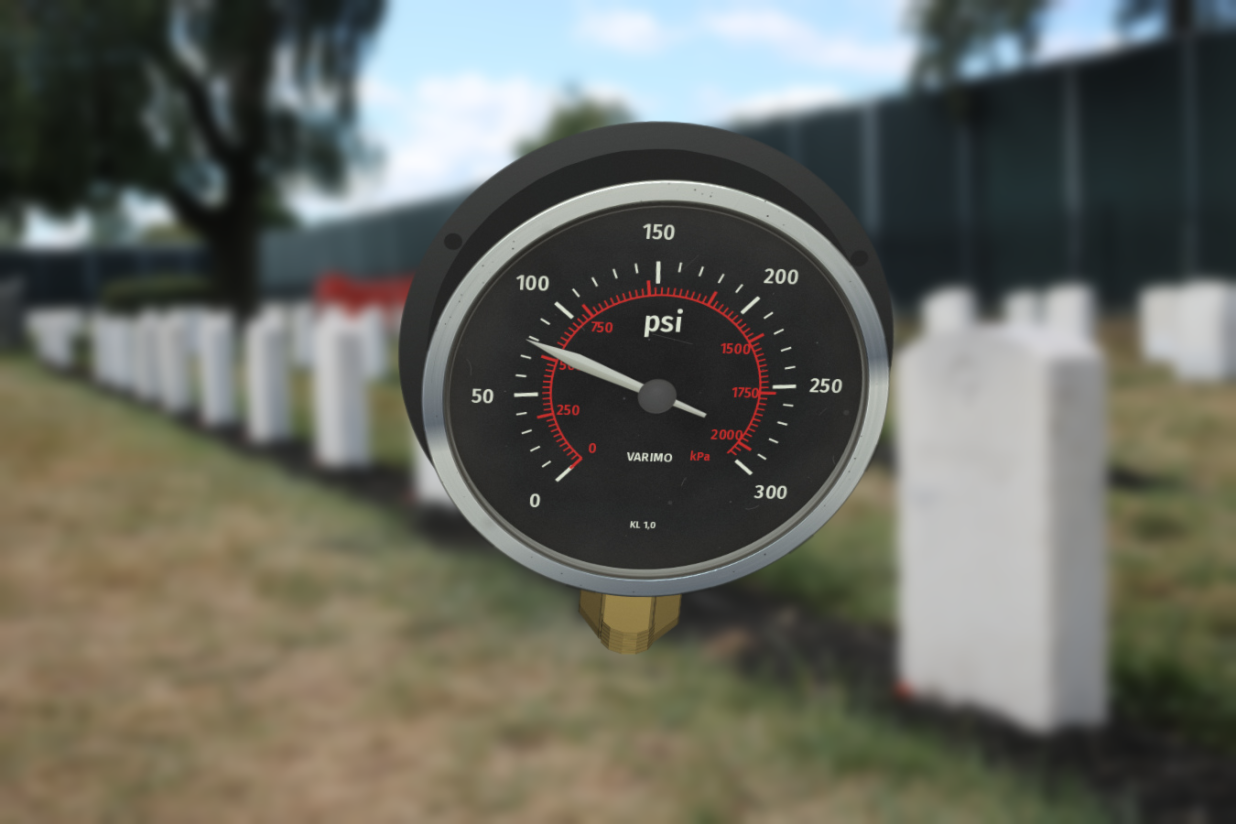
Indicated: 80psi
